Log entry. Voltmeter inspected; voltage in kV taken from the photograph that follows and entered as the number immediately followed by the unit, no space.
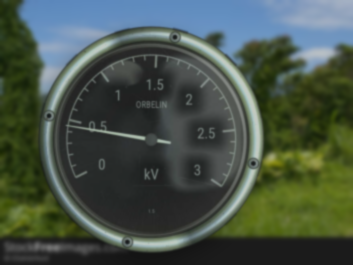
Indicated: 0.45kV
